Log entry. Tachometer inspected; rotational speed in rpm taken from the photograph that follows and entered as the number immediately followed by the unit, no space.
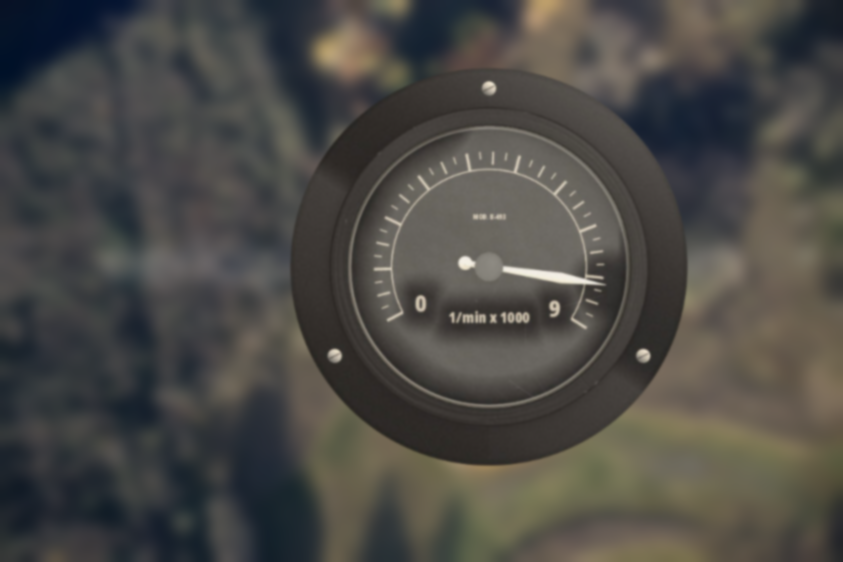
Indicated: 8125rpm
